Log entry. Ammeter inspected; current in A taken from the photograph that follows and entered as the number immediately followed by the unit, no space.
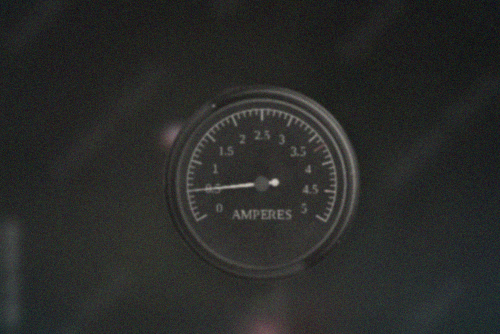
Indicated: 0.5A
